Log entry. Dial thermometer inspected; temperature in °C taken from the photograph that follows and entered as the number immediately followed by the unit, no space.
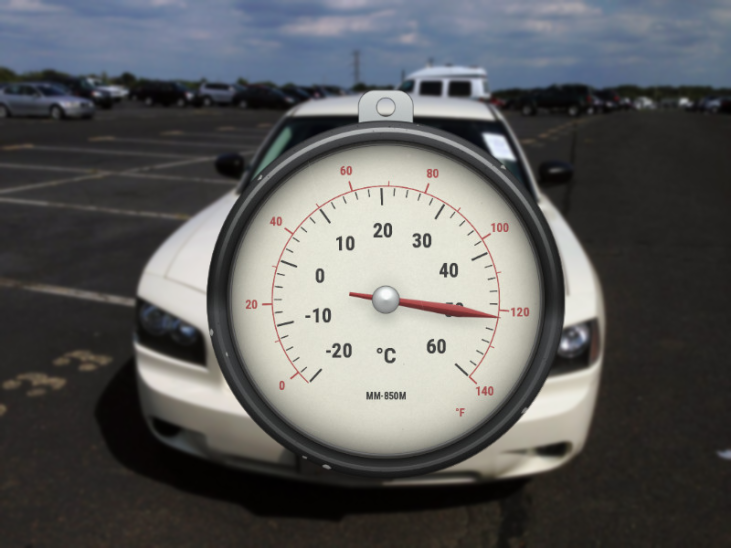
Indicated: 50°C
